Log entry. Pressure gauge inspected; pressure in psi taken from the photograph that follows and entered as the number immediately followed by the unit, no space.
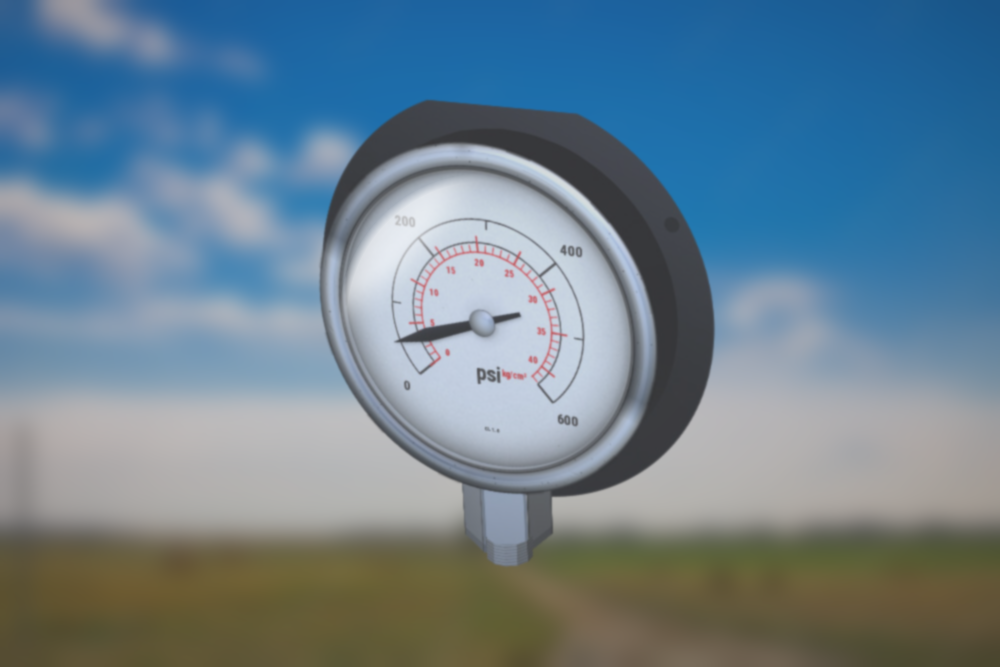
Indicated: 50psi
